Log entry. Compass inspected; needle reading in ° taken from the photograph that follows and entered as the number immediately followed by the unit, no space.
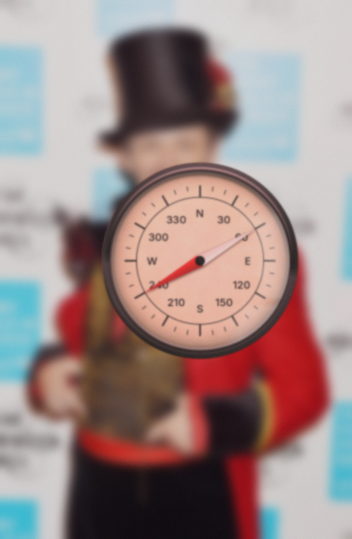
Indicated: 240°
